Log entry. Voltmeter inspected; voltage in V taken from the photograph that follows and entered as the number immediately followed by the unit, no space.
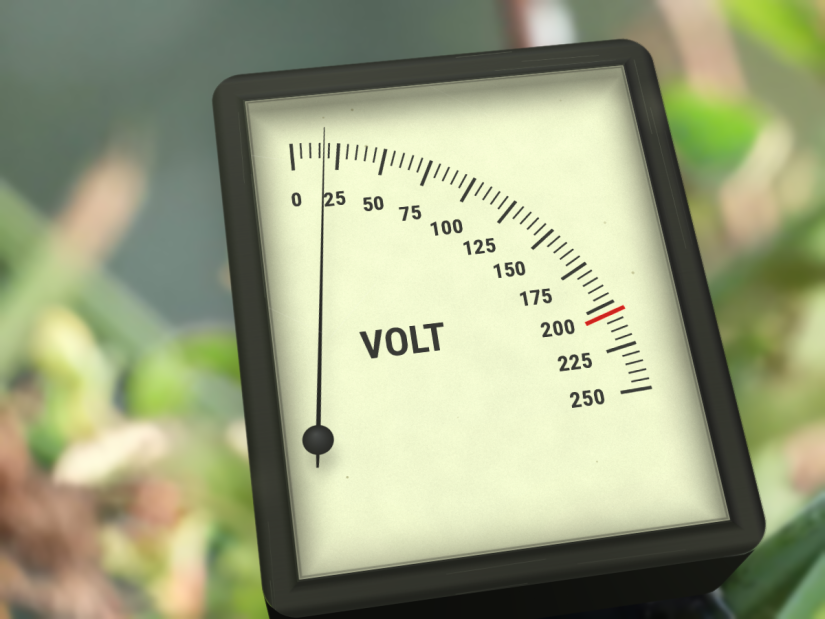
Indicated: 17.5V
